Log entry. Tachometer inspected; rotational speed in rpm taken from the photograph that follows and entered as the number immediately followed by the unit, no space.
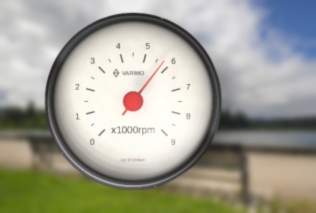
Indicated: 5750rpm
